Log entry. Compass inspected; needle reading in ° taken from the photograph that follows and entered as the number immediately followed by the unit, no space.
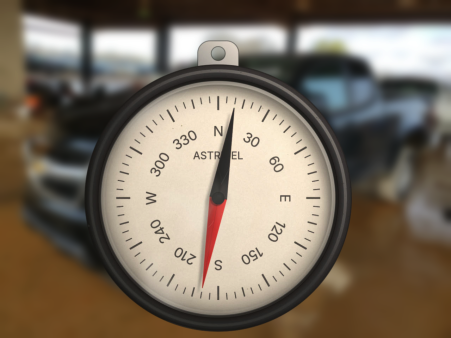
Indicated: 190°
